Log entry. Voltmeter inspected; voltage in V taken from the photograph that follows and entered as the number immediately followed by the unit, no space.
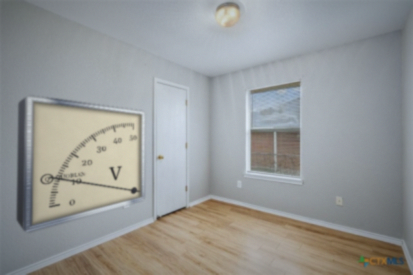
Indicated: 10V
